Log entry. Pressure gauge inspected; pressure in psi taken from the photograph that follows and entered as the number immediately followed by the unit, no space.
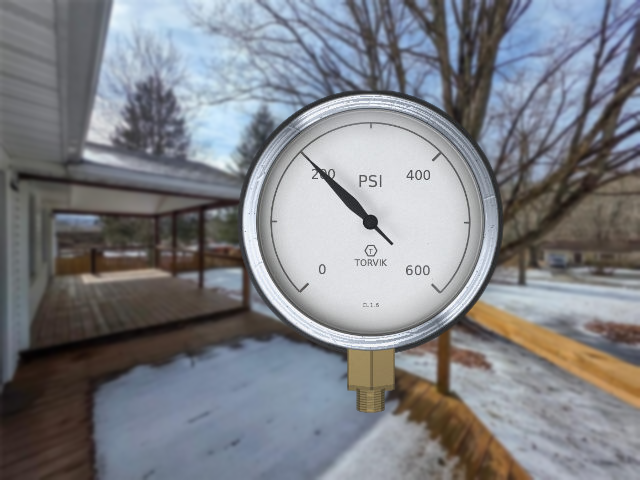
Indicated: 200psi
